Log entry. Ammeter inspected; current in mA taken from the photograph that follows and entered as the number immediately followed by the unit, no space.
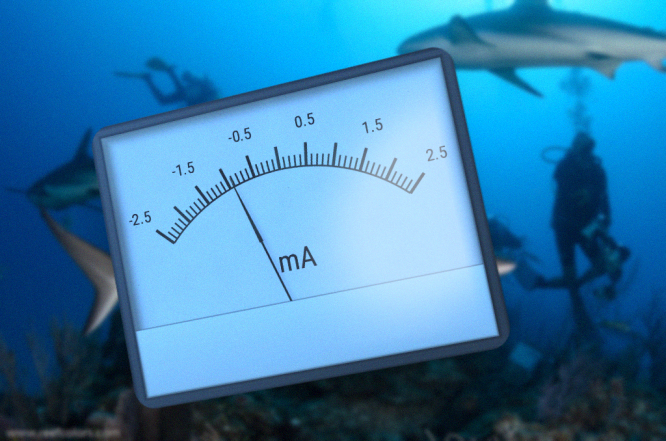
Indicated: -0.9mA
